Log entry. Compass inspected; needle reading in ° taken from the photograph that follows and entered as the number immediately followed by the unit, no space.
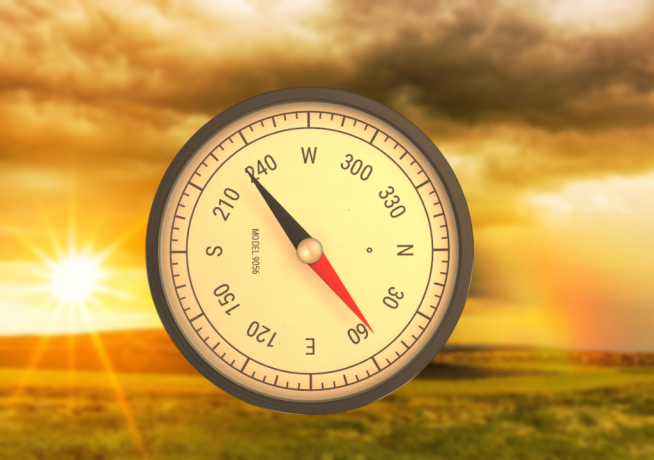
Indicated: 52.5°
